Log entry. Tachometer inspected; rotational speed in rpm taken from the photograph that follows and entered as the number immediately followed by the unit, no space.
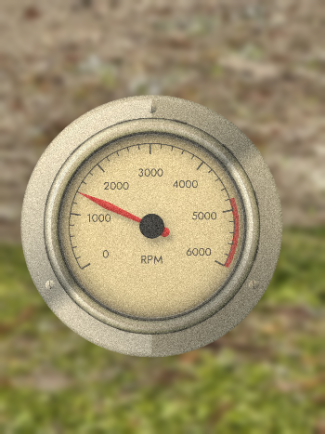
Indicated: 1400rpm
